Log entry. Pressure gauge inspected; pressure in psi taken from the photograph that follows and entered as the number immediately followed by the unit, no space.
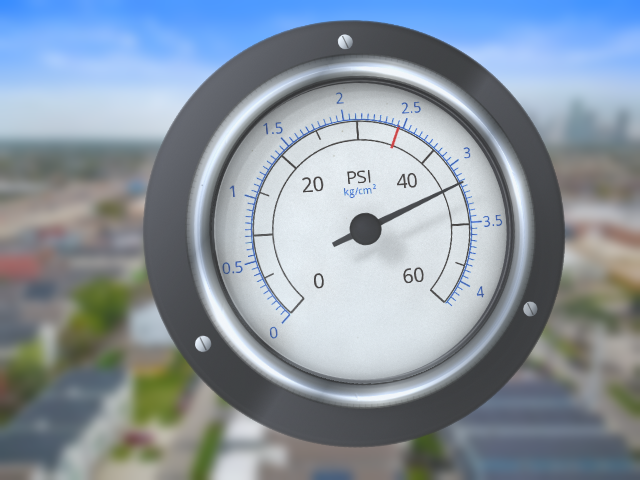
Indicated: 45psi
